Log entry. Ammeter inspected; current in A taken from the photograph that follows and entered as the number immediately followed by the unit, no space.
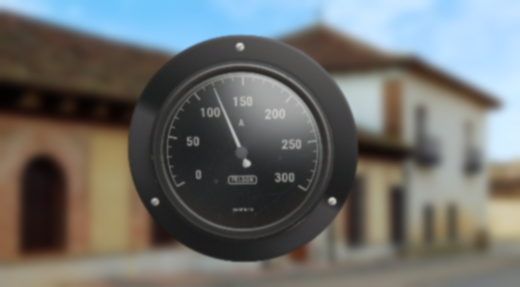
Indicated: 120A
